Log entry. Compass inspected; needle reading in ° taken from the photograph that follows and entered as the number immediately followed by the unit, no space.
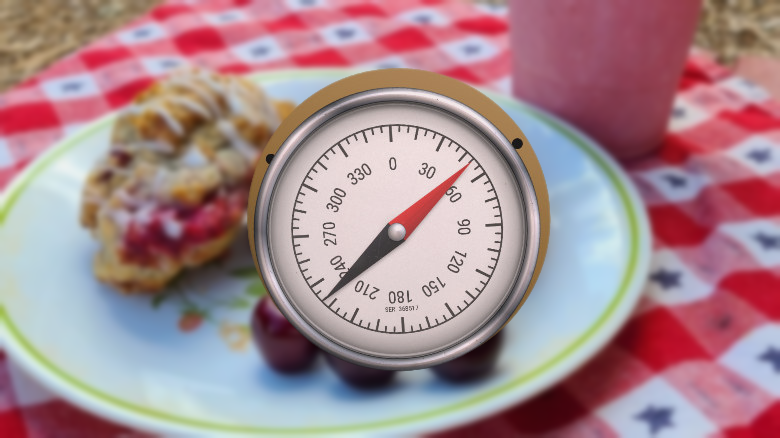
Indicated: 50°
